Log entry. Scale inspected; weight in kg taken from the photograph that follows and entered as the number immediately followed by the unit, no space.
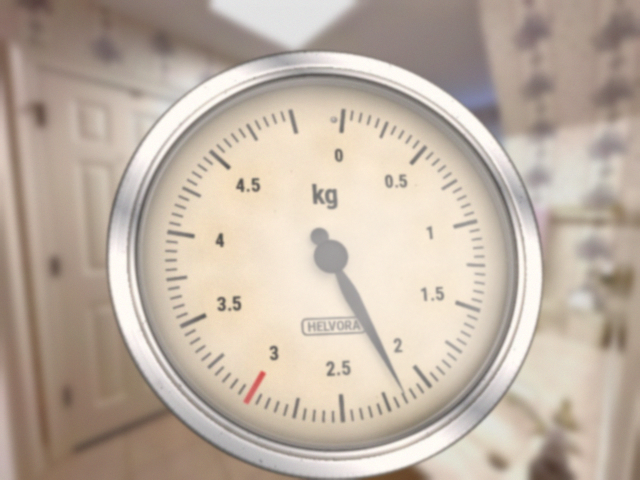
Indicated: 2.15kg
